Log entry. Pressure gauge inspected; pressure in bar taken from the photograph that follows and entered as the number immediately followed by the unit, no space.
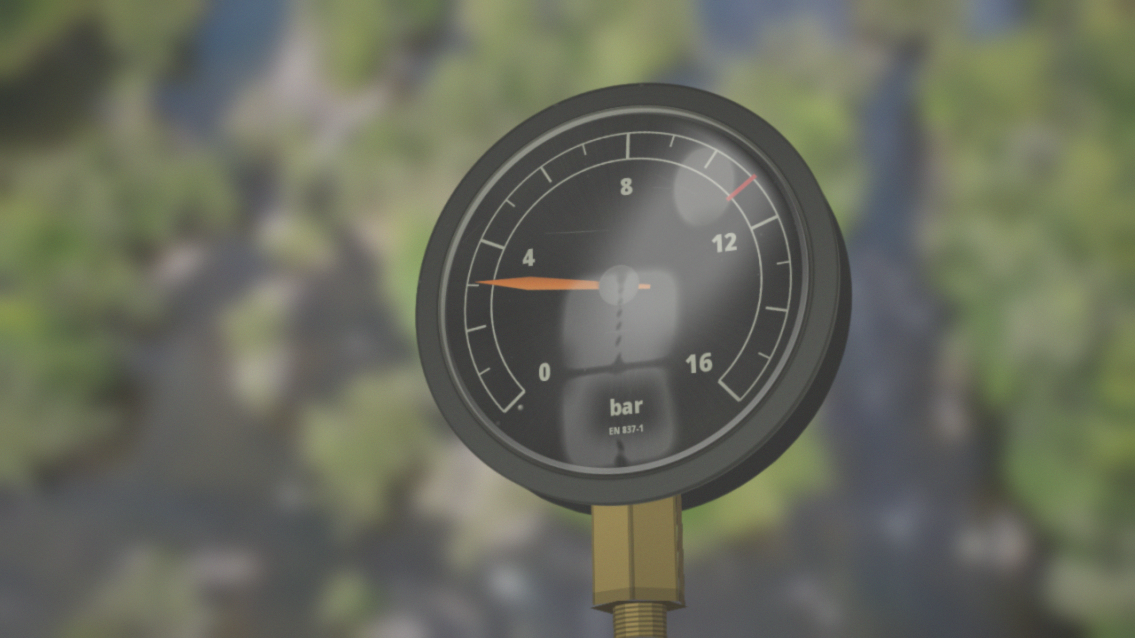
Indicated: 3bar
